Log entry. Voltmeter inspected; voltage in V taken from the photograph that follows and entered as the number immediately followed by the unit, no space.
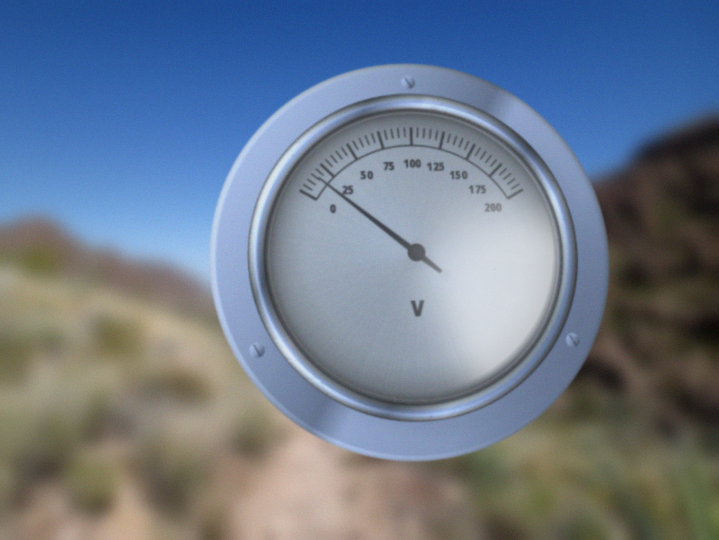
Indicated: 15V
